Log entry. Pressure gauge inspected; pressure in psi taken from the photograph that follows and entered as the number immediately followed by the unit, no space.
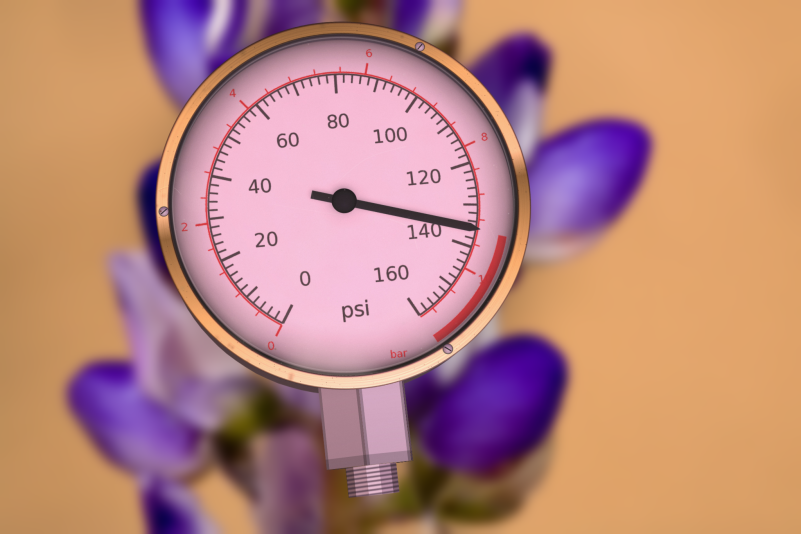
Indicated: 136psi
